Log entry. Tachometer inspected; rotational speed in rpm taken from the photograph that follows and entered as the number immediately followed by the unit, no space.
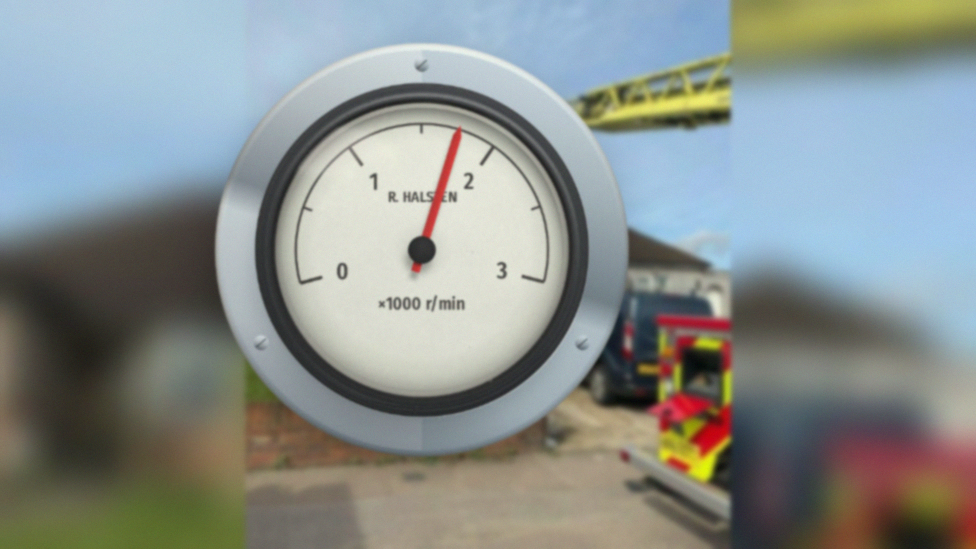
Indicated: 1750rpm
